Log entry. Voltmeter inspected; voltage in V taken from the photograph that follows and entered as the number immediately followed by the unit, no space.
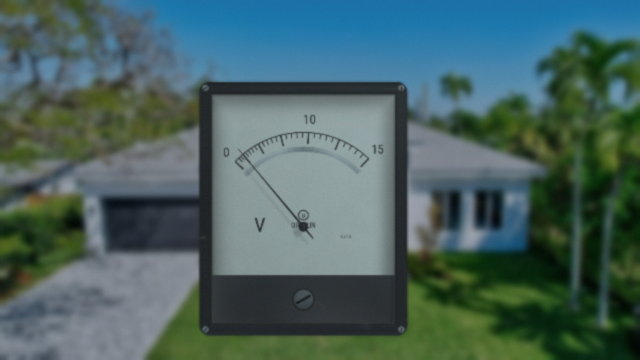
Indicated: 2.5V
